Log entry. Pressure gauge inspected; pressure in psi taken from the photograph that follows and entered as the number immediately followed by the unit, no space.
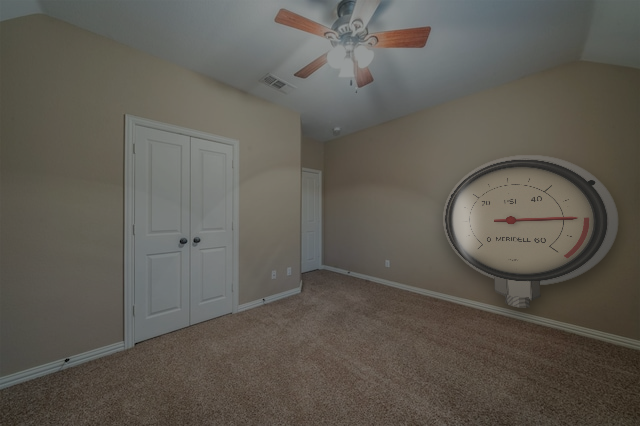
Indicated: 50psi
